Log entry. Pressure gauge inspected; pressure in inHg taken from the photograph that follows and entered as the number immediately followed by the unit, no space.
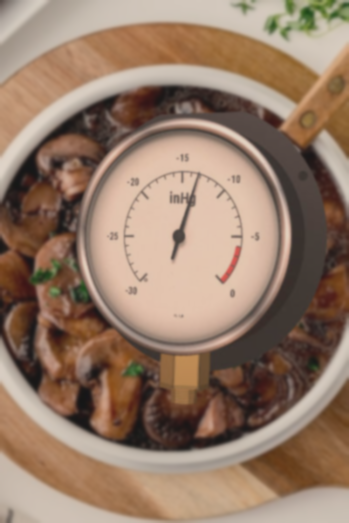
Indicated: -13inHg
